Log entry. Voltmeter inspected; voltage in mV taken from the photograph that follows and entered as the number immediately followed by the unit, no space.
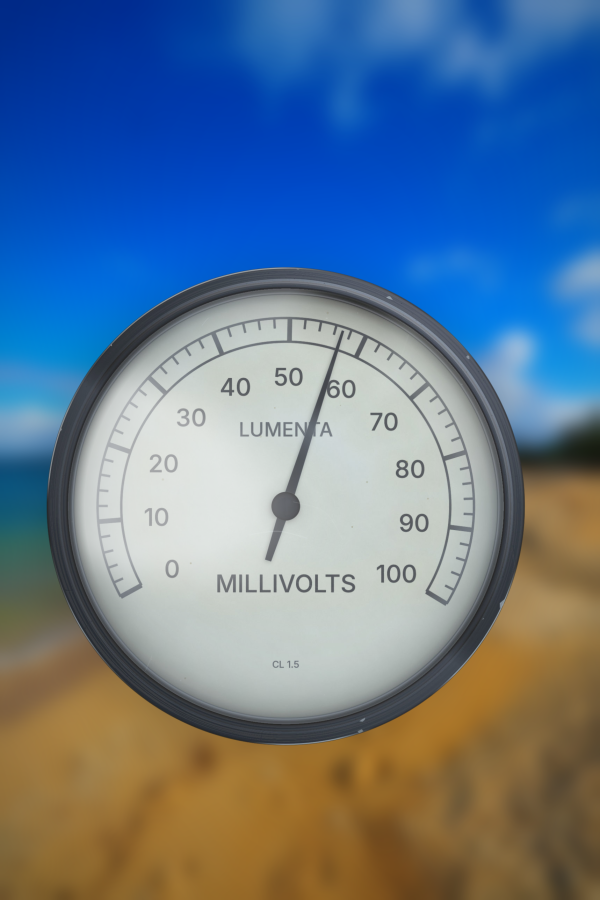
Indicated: 57mV
